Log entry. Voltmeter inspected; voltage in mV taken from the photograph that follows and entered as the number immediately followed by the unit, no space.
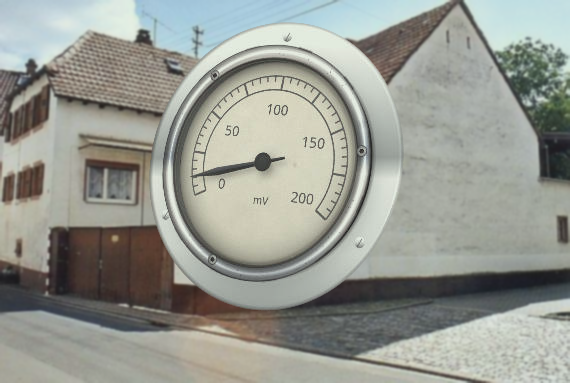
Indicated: 10mV
